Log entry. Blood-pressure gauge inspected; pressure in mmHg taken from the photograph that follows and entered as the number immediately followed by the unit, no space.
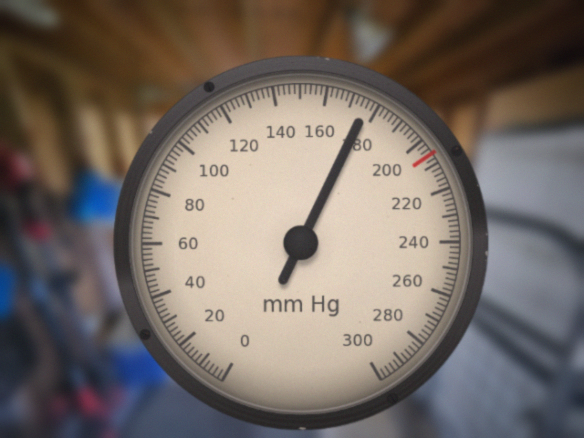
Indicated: 176mmHg
